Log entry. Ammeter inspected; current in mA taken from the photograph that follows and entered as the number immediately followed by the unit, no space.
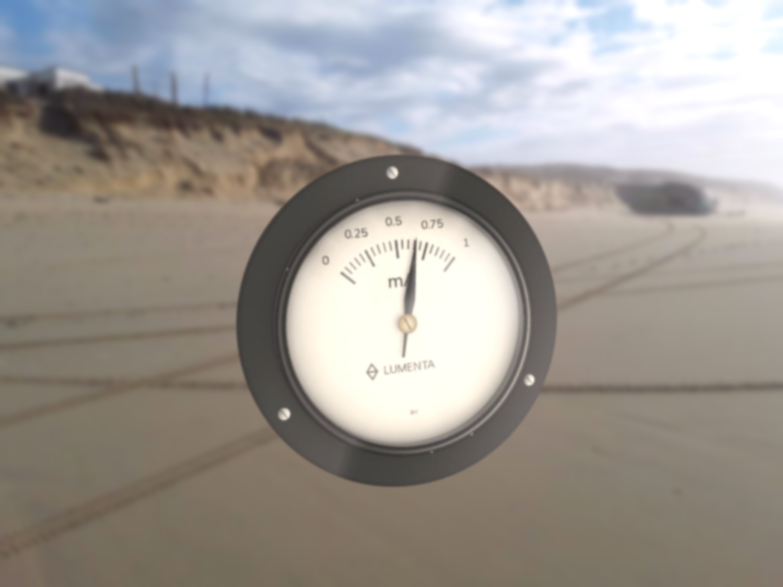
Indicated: 0.65mA
